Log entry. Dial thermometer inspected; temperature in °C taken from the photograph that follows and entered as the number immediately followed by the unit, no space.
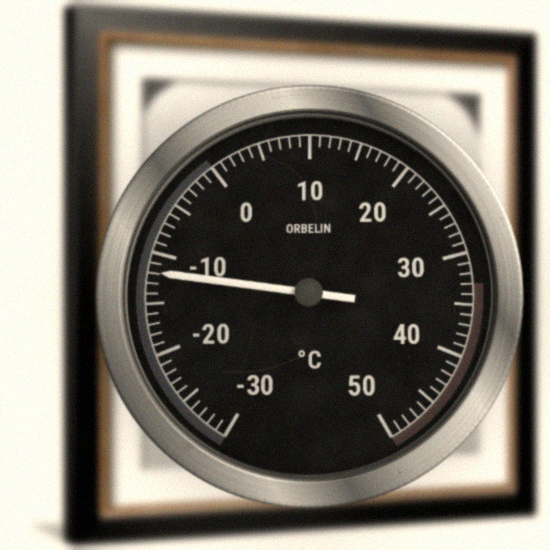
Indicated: -12°C
